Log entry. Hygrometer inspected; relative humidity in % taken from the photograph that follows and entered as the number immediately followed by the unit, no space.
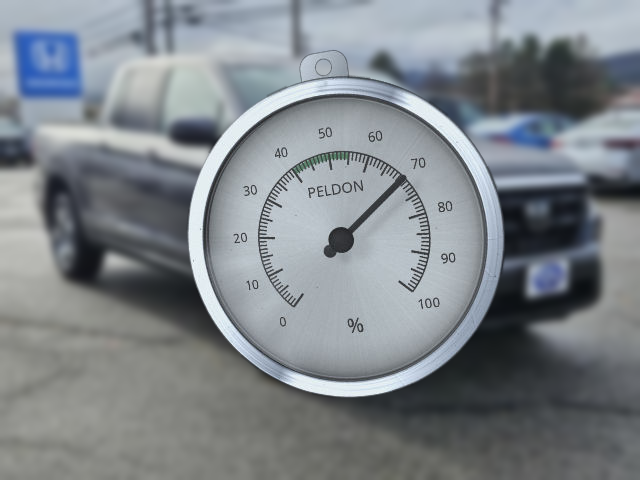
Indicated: 70%
